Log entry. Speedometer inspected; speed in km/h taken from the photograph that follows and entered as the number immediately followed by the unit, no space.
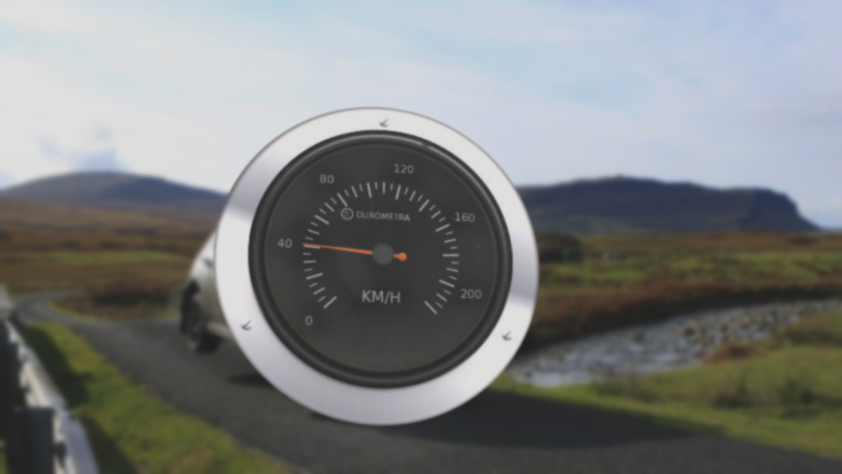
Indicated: 40km/h
